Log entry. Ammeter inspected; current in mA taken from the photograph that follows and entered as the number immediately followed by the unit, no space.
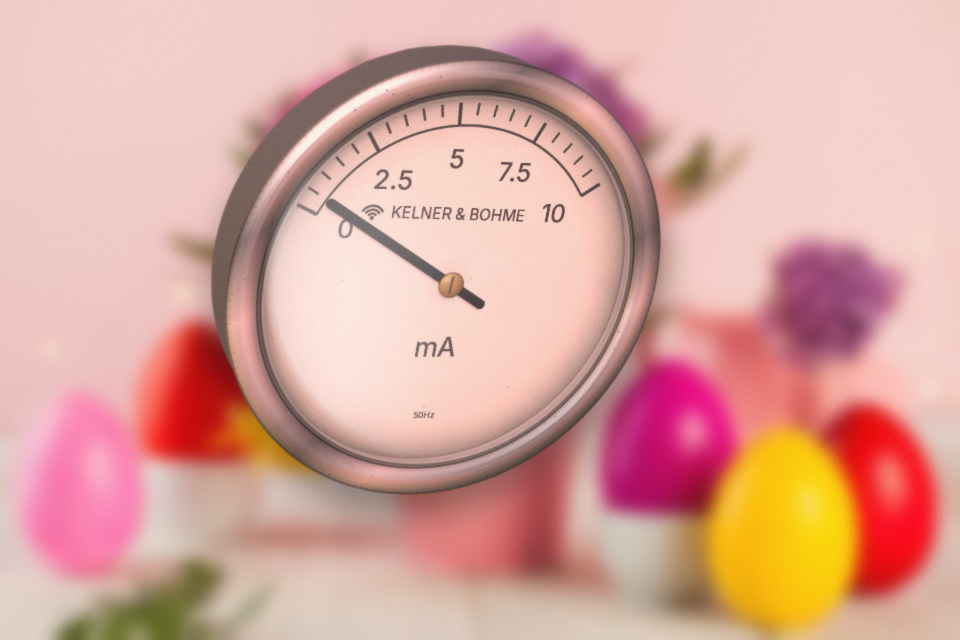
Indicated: 0.5mA
